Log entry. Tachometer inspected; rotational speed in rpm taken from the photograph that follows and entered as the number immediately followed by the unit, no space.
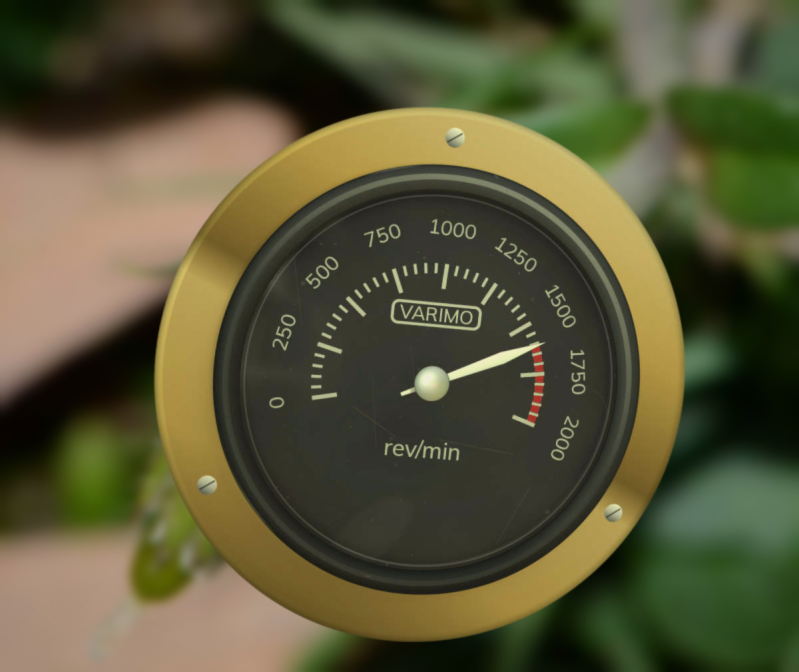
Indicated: 1600rpm
